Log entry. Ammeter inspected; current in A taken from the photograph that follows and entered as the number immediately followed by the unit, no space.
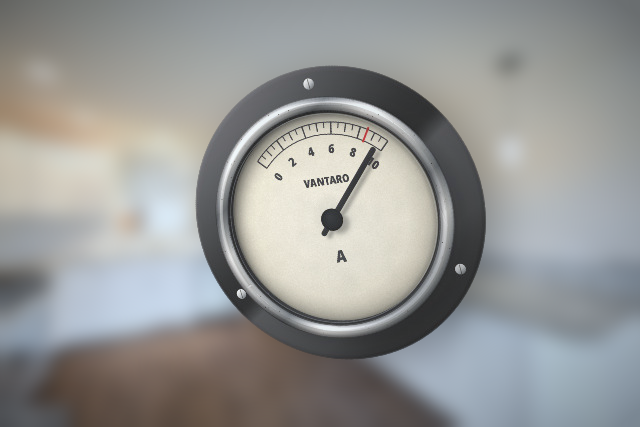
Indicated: 9.5A
